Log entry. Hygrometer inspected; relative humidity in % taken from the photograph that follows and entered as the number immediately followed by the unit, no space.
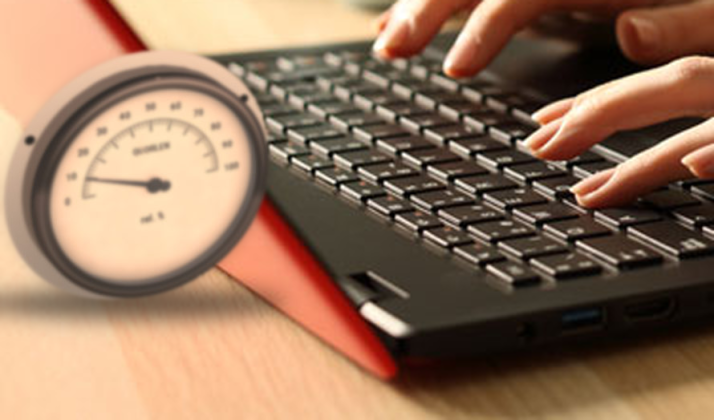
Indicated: 10%
